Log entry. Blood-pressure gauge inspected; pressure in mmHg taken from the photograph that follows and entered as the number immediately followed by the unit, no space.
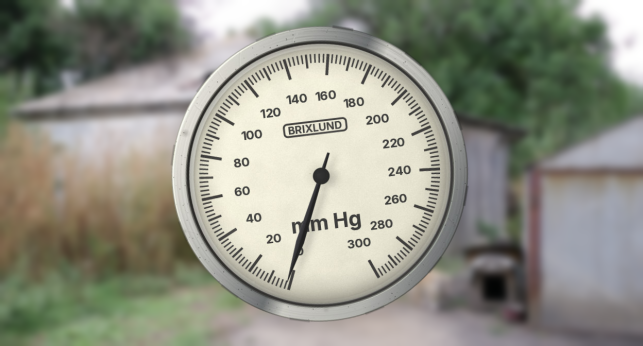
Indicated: 2mmHg
